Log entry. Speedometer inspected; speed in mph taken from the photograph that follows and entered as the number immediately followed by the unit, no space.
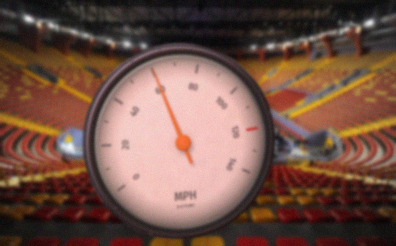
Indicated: 60mph
